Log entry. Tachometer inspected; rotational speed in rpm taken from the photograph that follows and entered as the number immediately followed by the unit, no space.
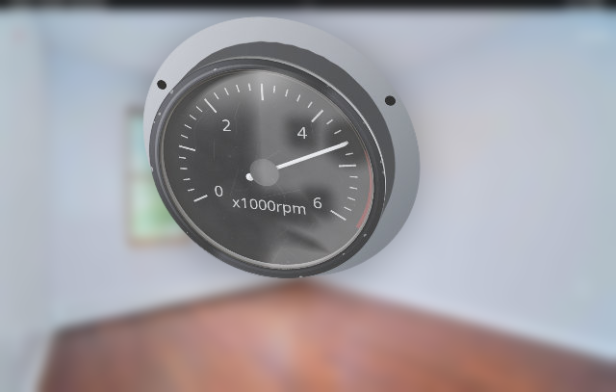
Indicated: 4600rpm
